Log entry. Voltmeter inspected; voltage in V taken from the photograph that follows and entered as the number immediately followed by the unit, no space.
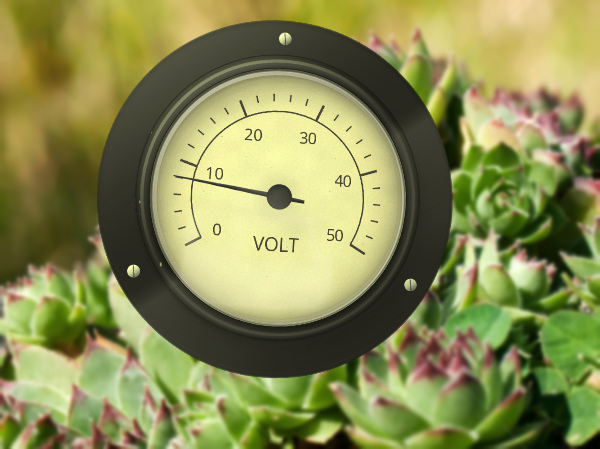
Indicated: 8V
